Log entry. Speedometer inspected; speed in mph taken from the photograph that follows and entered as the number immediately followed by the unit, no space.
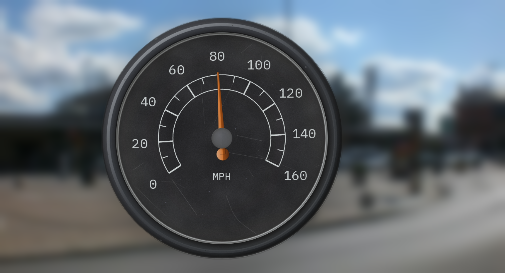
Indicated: 80mph
